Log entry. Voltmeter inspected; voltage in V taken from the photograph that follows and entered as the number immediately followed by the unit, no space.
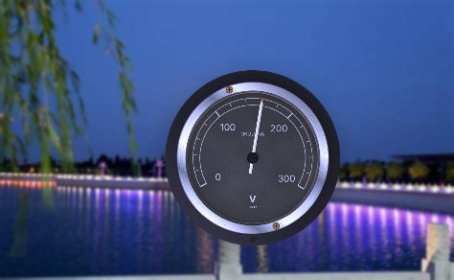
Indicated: 160V
